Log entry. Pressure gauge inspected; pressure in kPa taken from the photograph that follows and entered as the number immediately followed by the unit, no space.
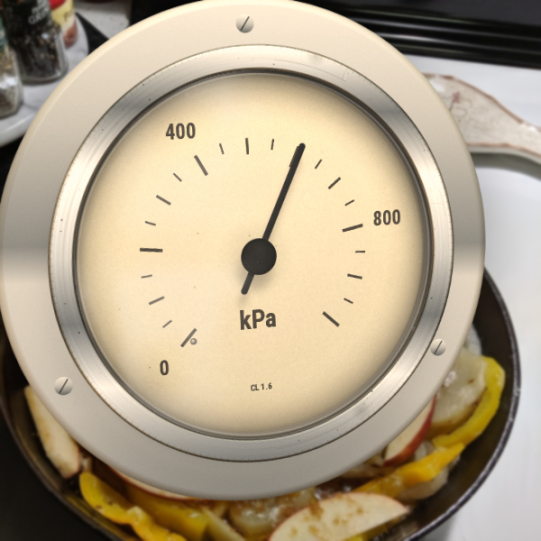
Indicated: 600kPa
